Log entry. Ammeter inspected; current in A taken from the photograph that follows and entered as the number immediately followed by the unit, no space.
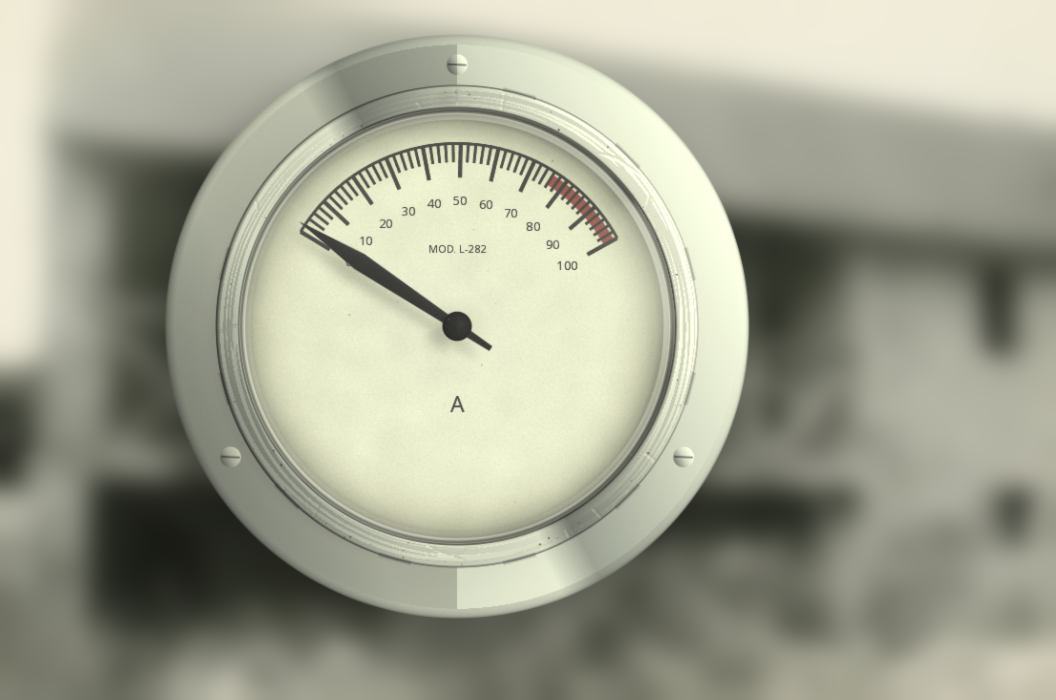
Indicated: 2A
